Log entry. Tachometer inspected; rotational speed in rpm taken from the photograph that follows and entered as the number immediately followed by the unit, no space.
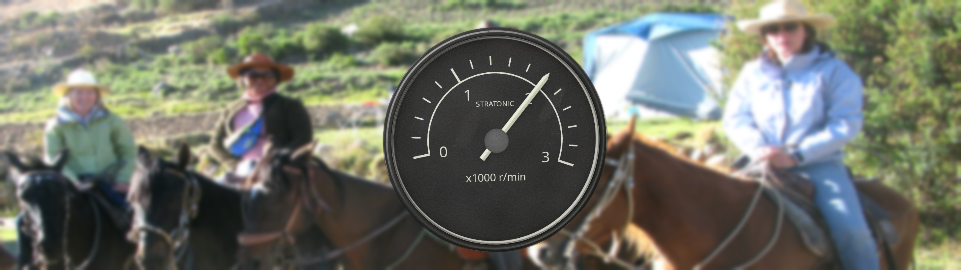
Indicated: 2000rpm
